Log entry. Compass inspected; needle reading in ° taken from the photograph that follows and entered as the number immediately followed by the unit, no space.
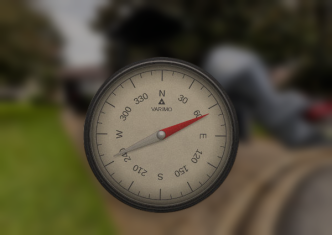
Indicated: 65°
